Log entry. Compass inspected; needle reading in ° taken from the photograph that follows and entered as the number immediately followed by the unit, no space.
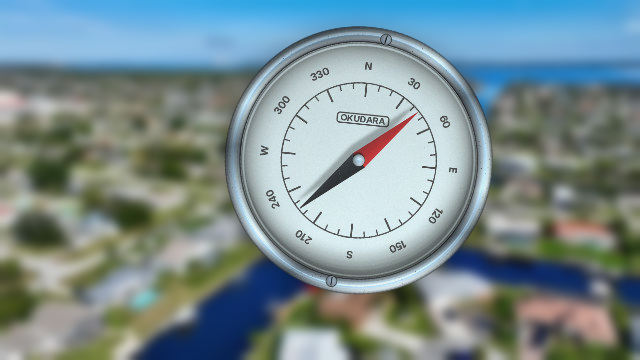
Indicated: 45°
